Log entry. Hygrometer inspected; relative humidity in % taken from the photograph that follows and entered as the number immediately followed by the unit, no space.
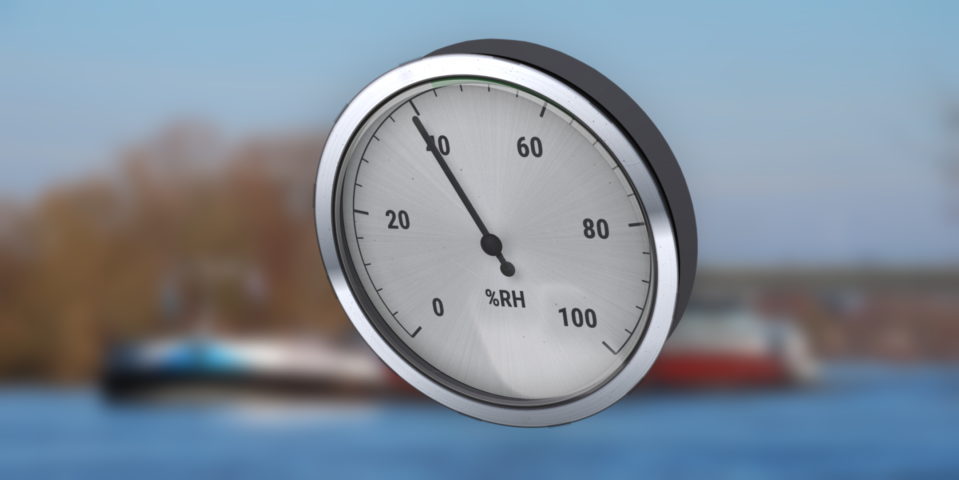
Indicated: 40%
